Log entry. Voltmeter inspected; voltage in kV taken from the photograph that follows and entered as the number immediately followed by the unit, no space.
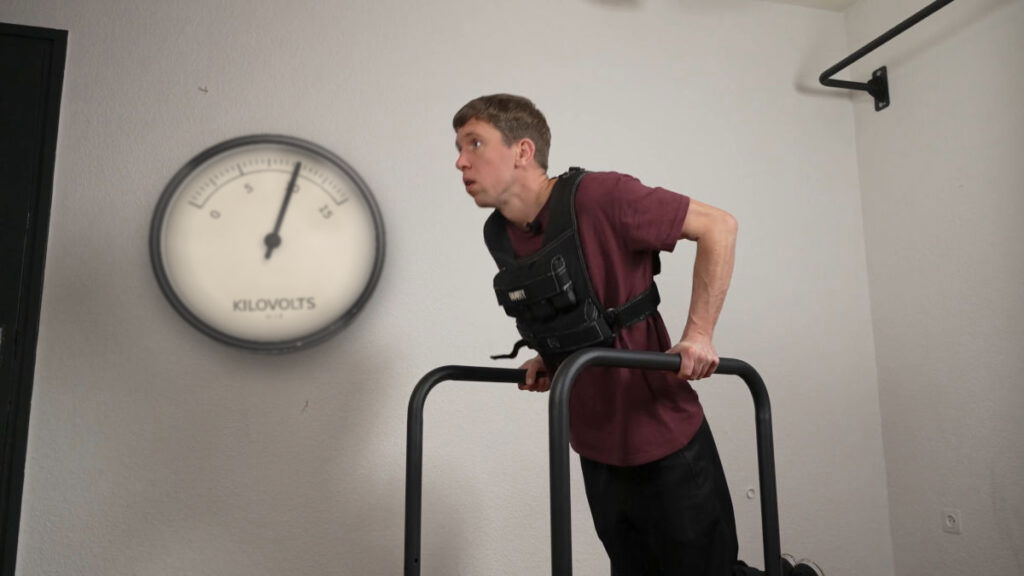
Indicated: 10kV
